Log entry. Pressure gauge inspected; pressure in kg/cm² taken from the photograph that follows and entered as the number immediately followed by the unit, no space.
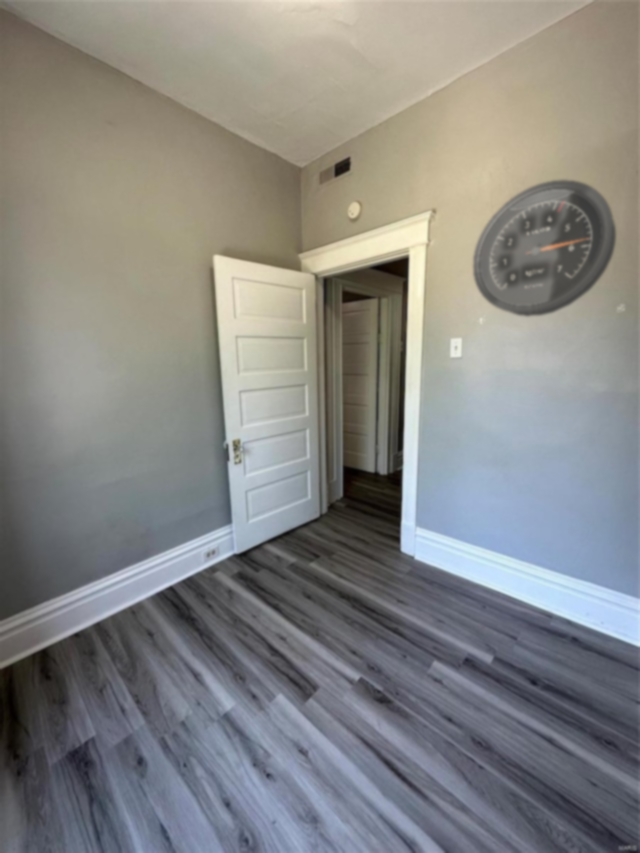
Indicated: 5.8kg/cm²
